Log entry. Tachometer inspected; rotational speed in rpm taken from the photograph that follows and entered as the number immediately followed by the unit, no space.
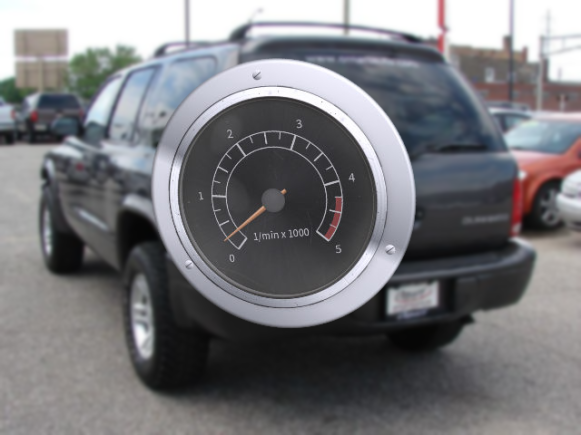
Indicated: 250rpm
